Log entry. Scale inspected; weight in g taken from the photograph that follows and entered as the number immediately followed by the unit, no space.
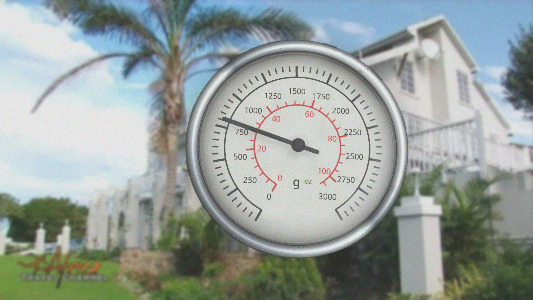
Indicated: 800g
